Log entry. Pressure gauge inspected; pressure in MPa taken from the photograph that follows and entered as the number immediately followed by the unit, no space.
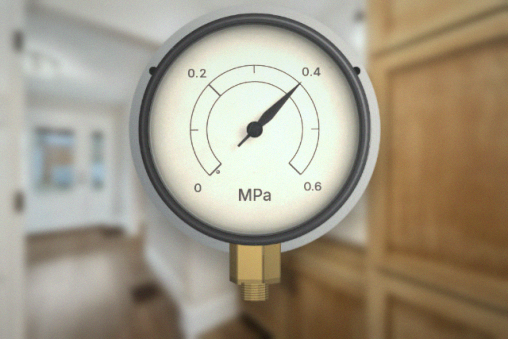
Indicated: 0.4MPa
